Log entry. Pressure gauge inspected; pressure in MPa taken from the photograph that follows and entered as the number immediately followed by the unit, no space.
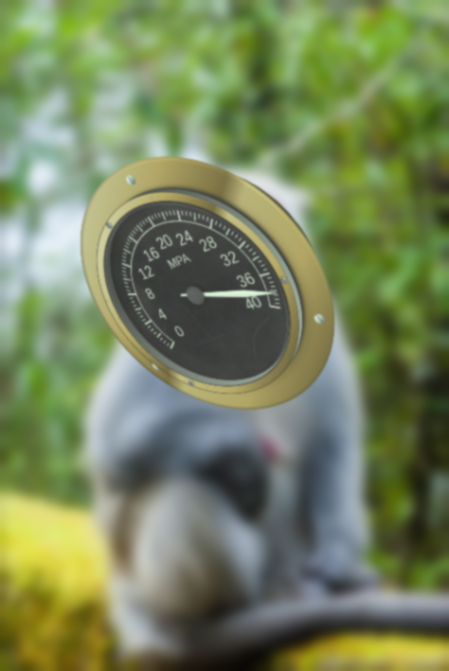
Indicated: 38MPa
